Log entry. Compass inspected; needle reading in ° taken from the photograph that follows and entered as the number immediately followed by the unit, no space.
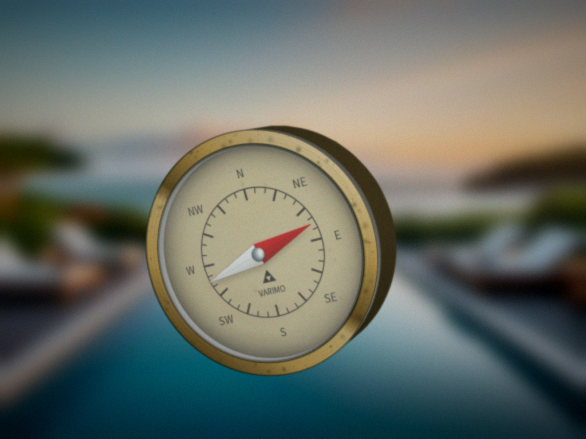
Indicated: 75°
